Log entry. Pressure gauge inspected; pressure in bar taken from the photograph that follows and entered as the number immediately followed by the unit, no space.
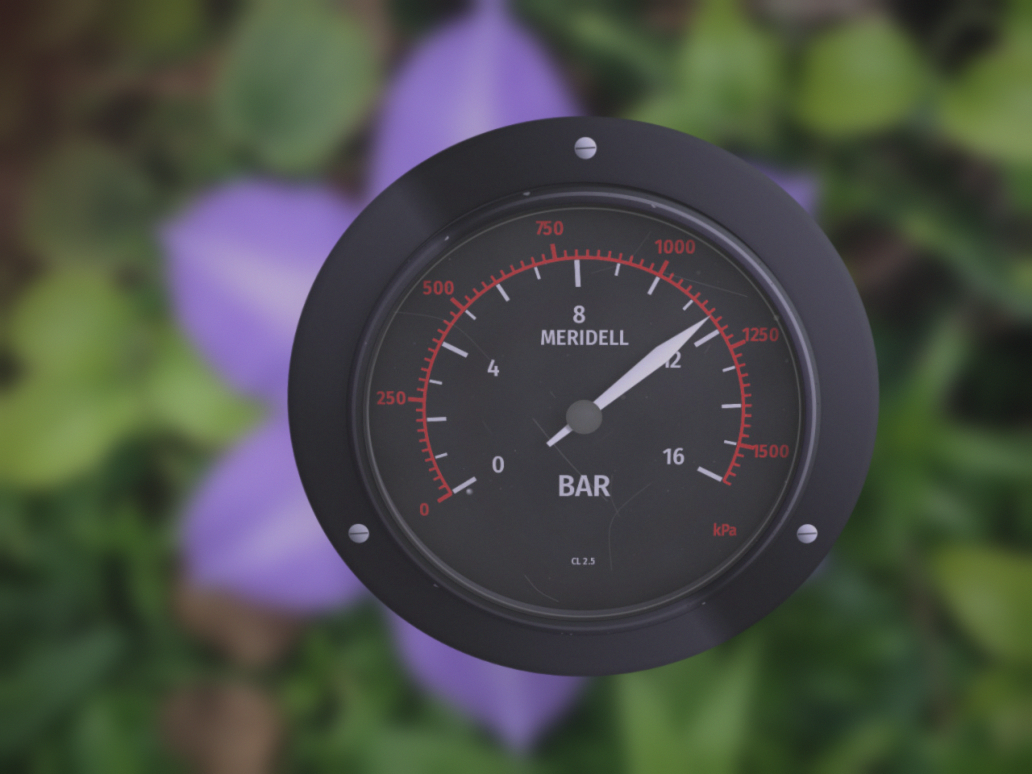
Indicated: 11.5bar
